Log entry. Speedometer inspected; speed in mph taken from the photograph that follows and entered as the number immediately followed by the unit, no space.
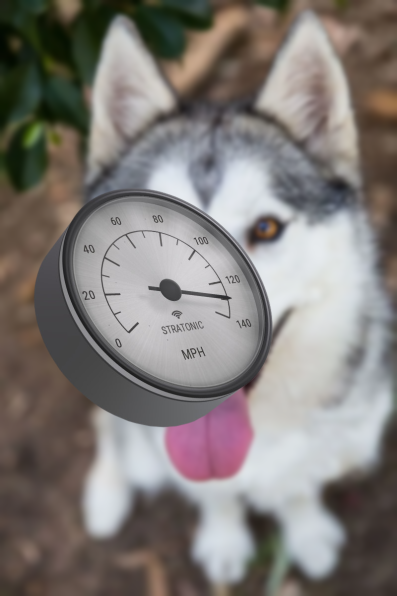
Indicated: 130mph
